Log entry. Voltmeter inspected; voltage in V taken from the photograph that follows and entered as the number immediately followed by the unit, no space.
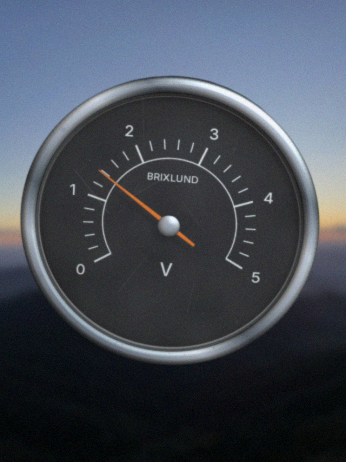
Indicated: 1.4V
